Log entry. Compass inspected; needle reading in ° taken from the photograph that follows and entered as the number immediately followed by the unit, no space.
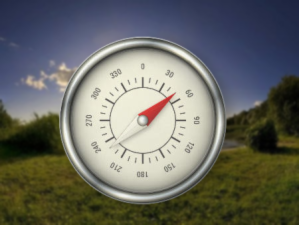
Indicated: 50°
